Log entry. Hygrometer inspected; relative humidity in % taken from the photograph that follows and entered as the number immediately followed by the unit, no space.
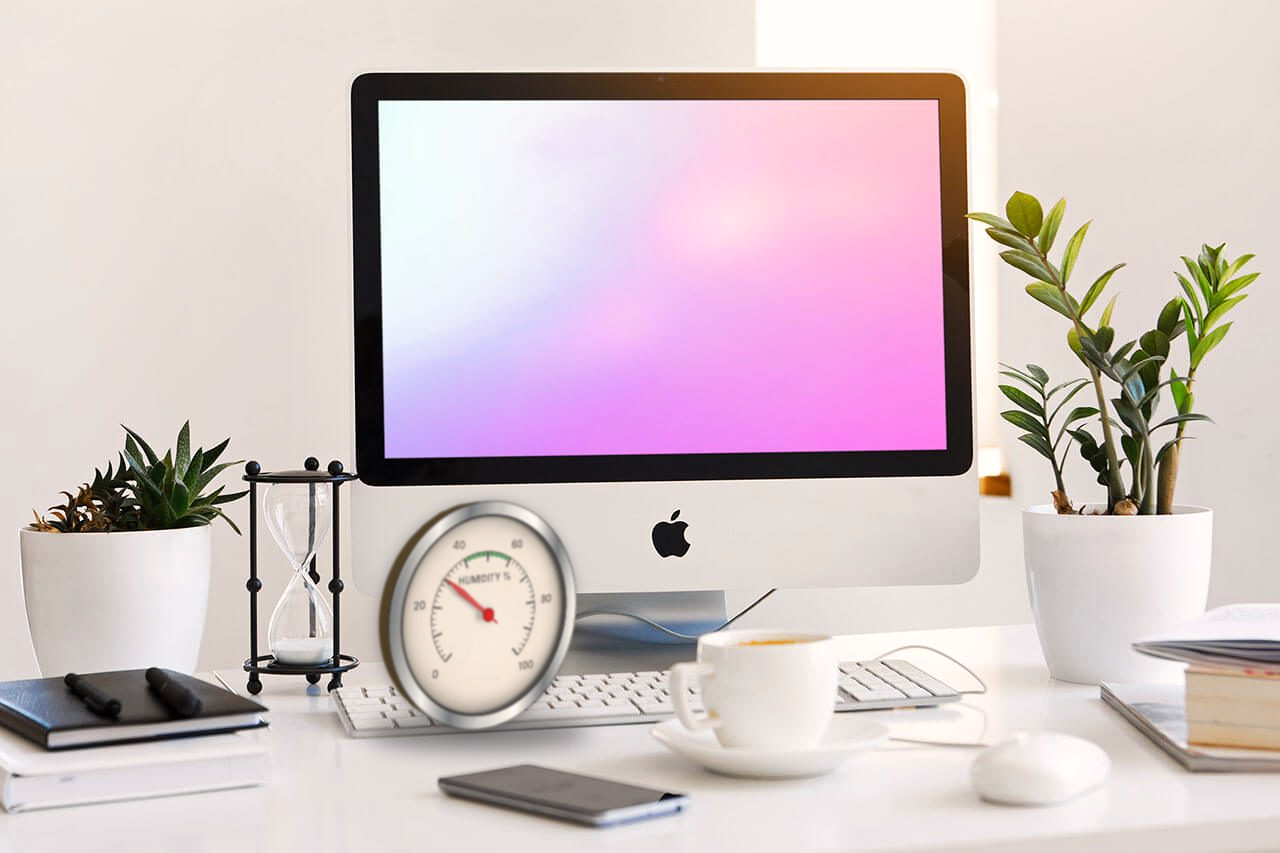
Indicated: 30%
